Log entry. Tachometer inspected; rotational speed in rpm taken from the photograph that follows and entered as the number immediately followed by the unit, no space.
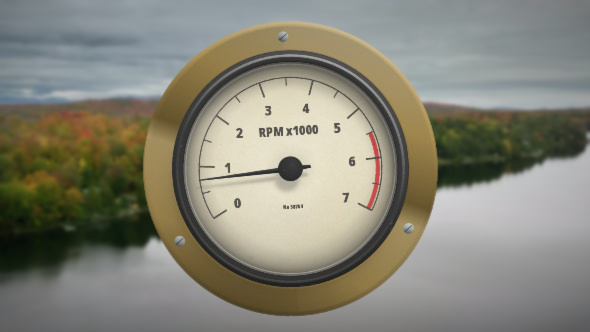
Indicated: 750rpm
